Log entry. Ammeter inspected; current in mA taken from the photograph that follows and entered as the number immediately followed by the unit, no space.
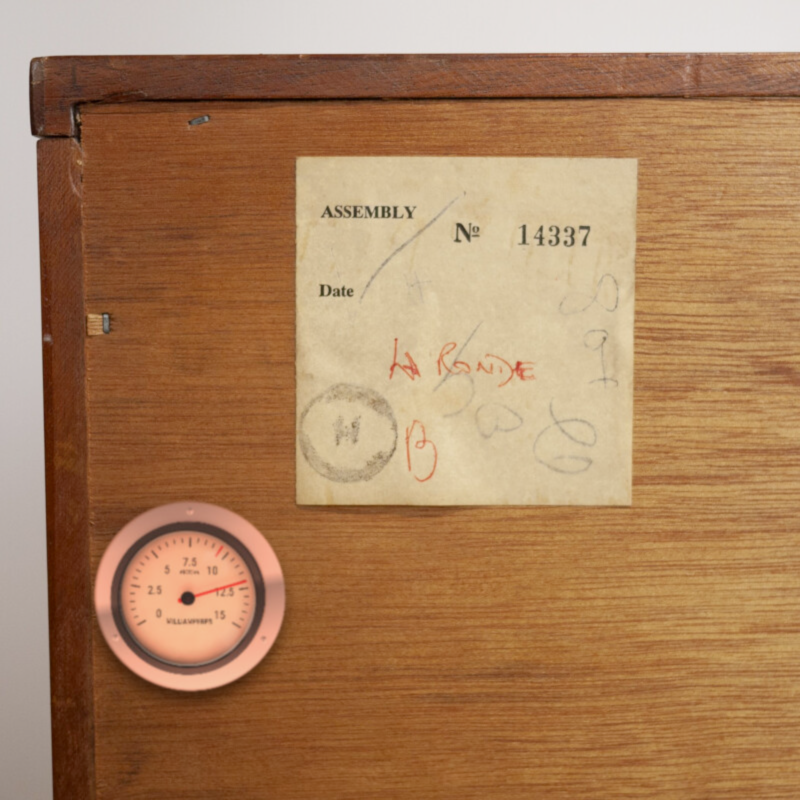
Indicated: 12mA
